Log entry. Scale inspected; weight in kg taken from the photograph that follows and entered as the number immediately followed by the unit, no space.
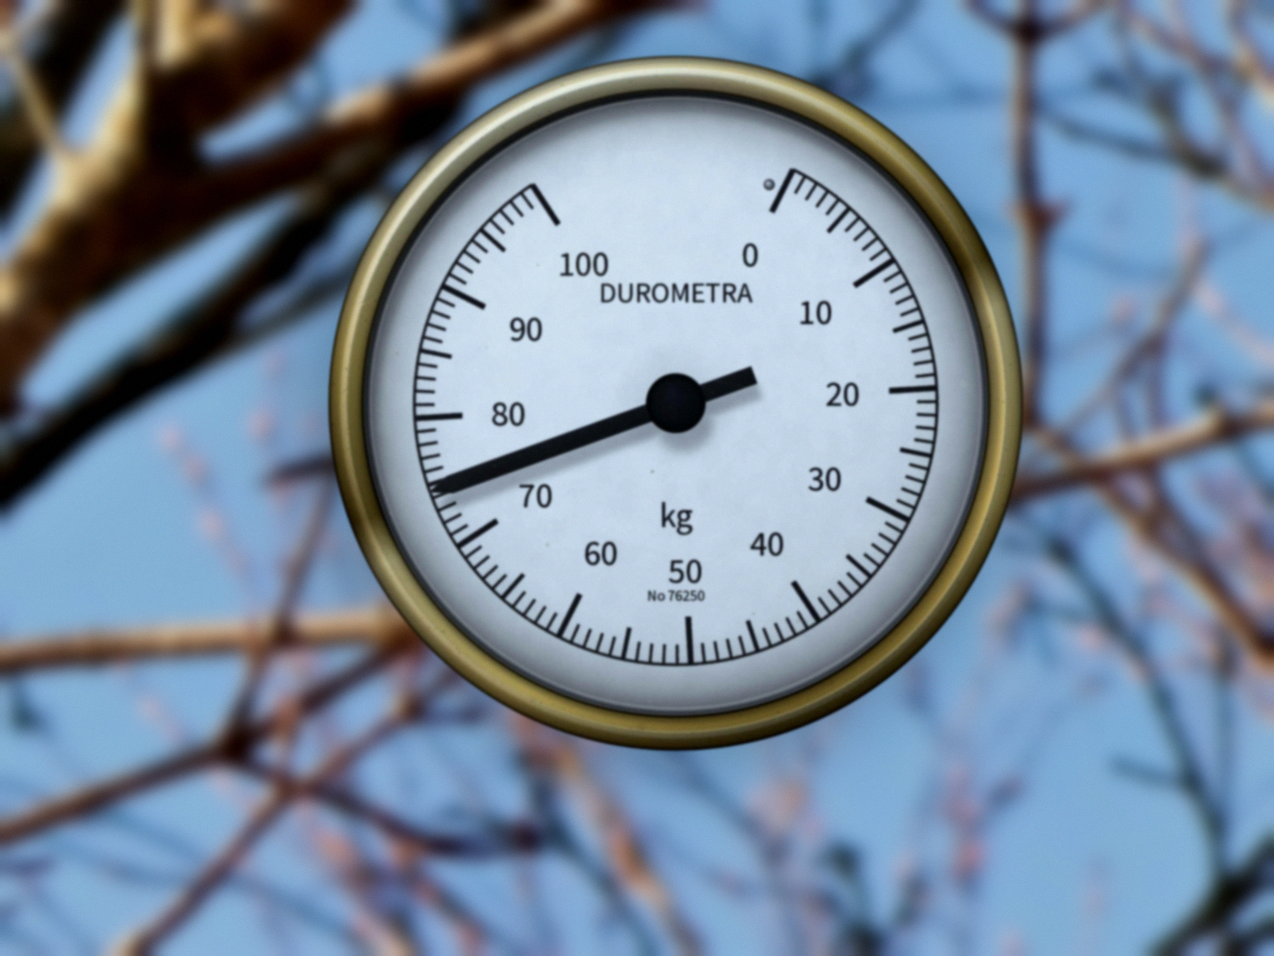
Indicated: 74.5kg
